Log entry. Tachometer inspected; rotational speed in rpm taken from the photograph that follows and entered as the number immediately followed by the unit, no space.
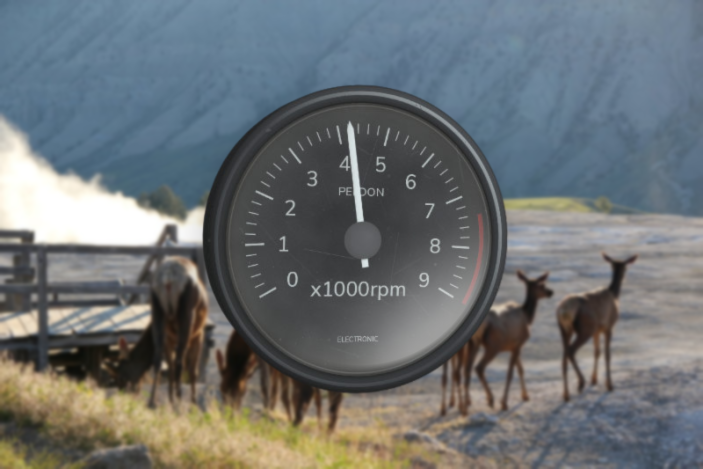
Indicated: 4200rpm
